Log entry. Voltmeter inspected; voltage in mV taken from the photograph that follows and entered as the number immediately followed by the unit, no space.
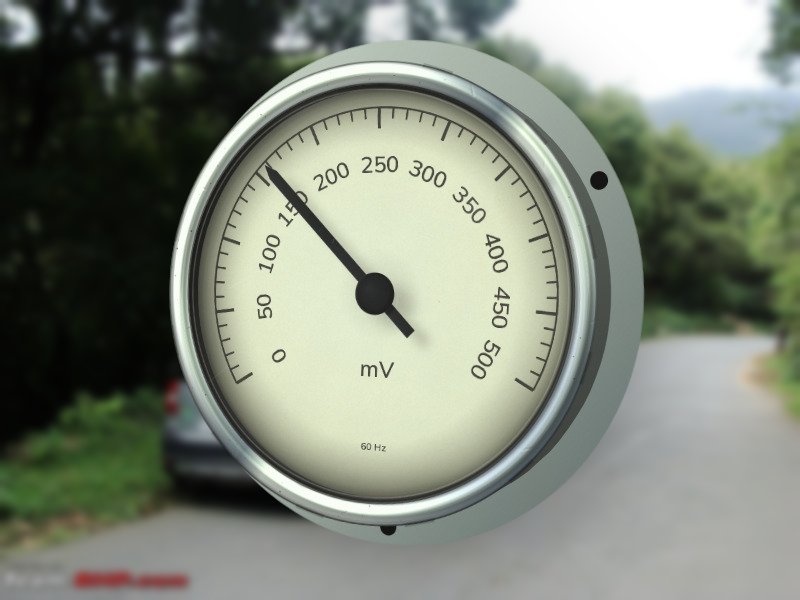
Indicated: 160mV
